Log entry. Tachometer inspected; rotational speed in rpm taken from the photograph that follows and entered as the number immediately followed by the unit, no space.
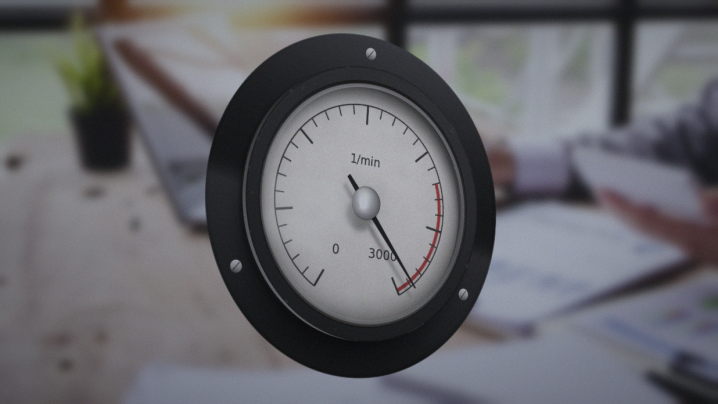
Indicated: 2900rpm
